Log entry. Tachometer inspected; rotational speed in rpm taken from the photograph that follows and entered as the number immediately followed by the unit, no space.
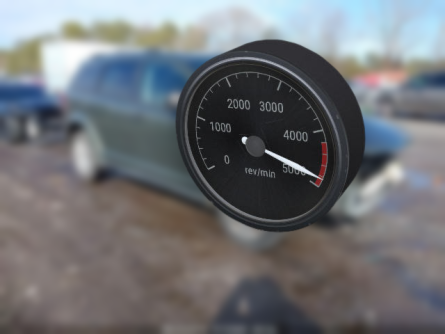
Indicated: 4800rpm
